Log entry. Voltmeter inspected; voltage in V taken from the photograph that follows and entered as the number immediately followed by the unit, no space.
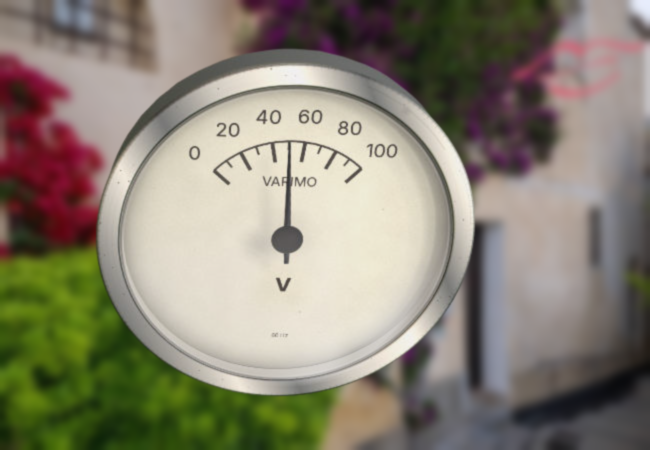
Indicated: 50V
